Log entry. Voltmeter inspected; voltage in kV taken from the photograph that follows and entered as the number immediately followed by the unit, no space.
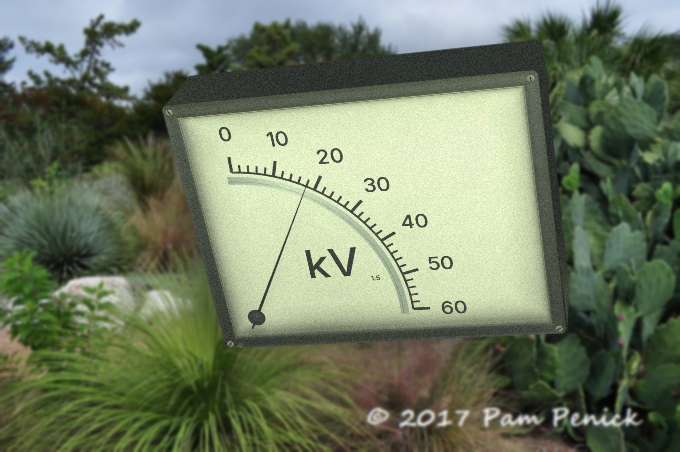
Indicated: 18kV
